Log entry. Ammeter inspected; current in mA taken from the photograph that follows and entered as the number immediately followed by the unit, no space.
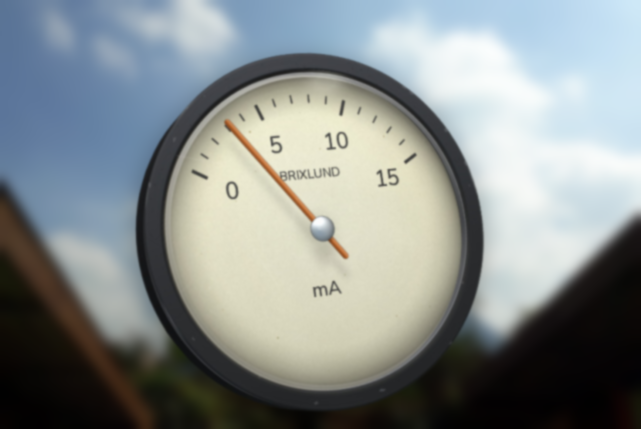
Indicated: 3mA
